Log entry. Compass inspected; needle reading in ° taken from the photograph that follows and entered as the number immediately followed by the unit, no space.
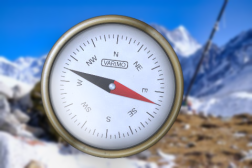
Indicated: 105°
